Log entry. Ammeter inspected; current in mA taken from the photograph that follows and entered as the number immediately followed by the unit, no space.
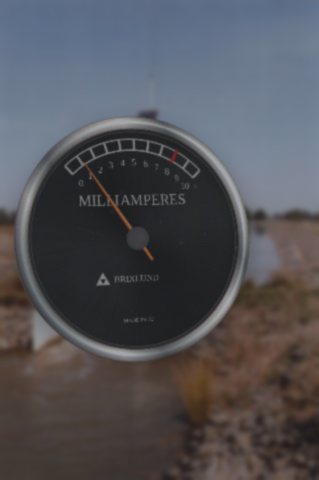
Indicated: 1mA
